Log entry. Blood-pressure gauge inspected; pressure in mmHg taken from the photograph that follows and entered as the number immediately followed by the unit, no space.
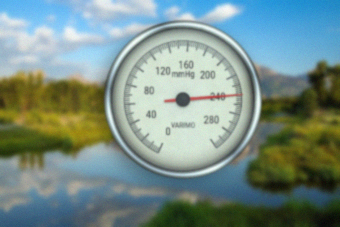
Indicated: 240mmHg
